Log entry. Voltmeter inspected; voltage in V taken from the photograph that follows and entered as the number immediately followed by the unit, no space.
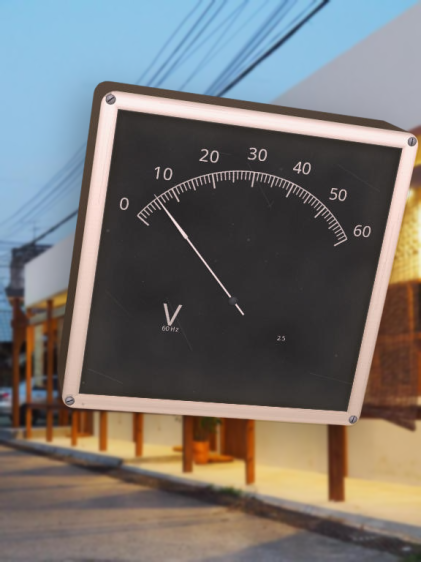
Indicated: 6V
